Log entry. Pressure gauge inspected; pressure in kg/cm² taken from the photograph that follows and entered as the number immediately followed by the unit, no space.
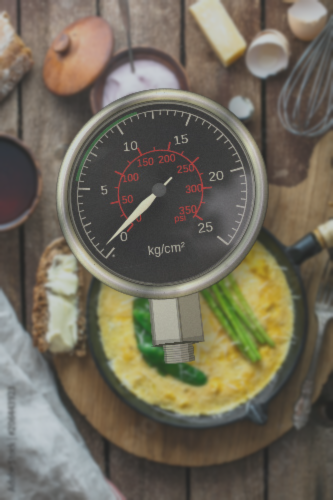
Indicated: 0.5kg/cm²
